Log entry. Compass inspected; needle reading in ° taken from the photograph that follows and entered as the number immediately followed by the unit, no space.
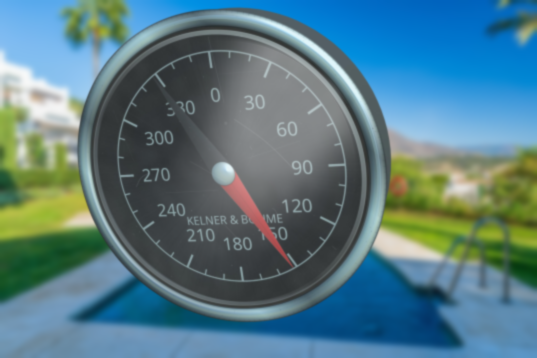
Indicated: 150°
